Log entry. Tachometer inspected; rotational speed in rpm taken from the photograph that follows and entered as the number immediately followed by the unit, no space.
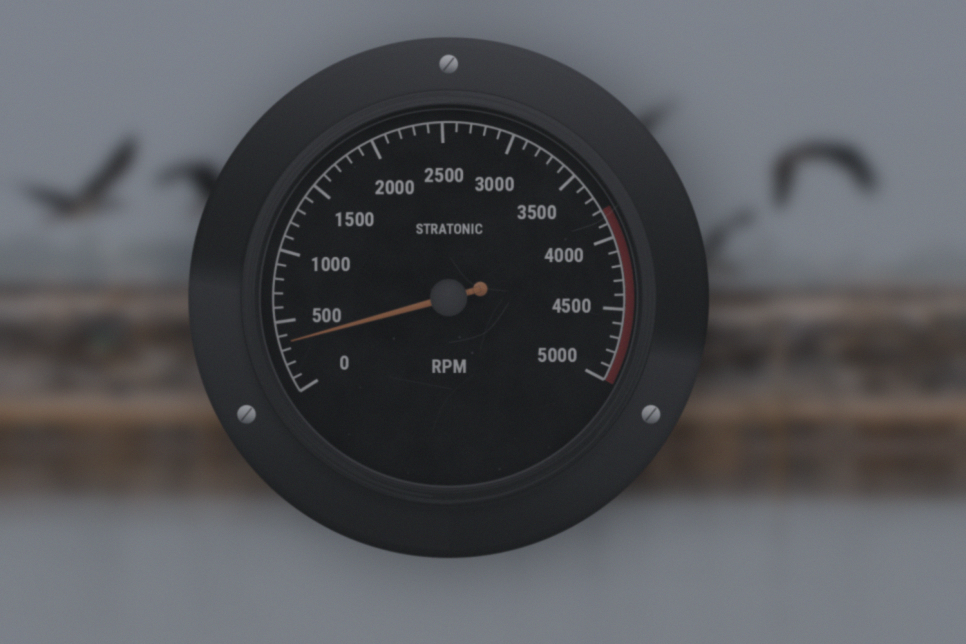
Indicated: 350rpm
